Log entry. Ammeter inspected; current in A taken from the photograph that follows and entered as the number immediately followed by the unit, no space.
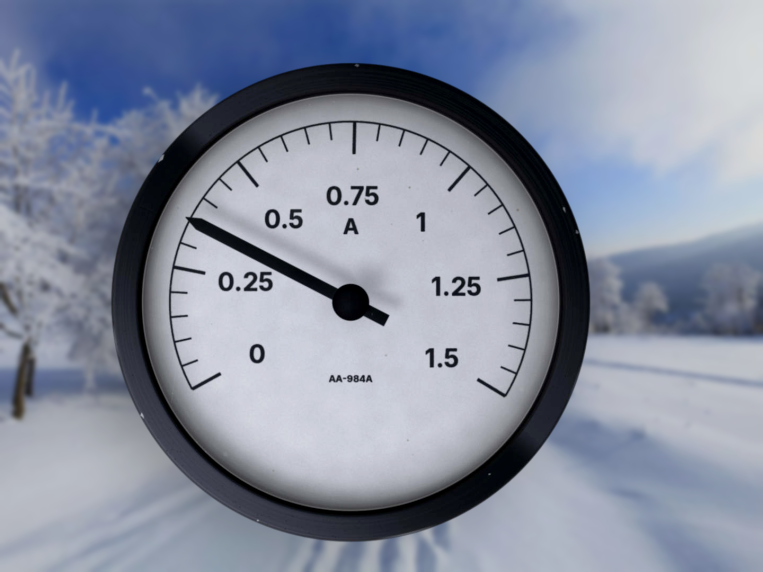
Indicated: 0.35A
